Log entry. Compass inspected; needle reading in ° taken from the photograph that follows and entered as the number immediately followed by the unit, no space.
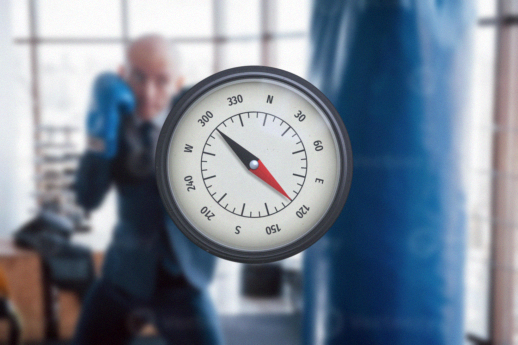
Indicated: 120°
